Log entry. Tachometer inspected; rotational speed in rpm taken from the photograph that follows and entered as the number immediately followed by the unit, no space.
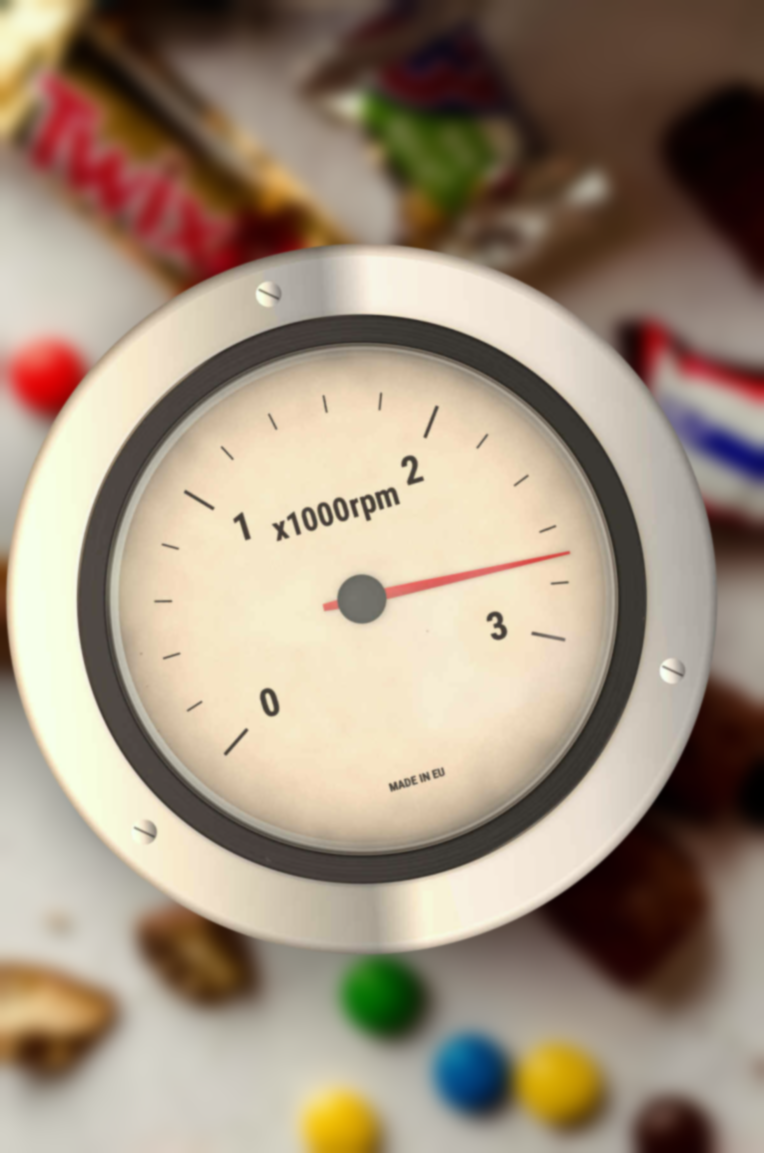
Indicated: 2700rpm
